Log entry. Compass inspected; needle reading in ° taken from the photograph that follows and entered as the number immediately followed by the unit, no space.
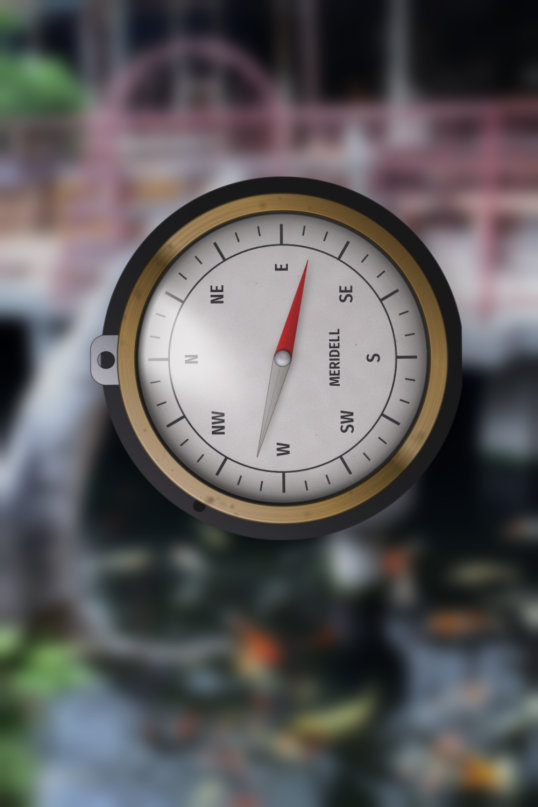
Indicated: 105°
